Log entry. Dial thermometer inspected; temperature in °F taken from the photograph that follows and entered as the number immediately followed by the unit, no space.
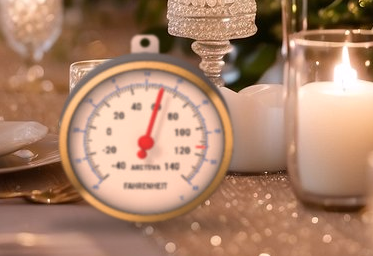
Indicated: 60°F
